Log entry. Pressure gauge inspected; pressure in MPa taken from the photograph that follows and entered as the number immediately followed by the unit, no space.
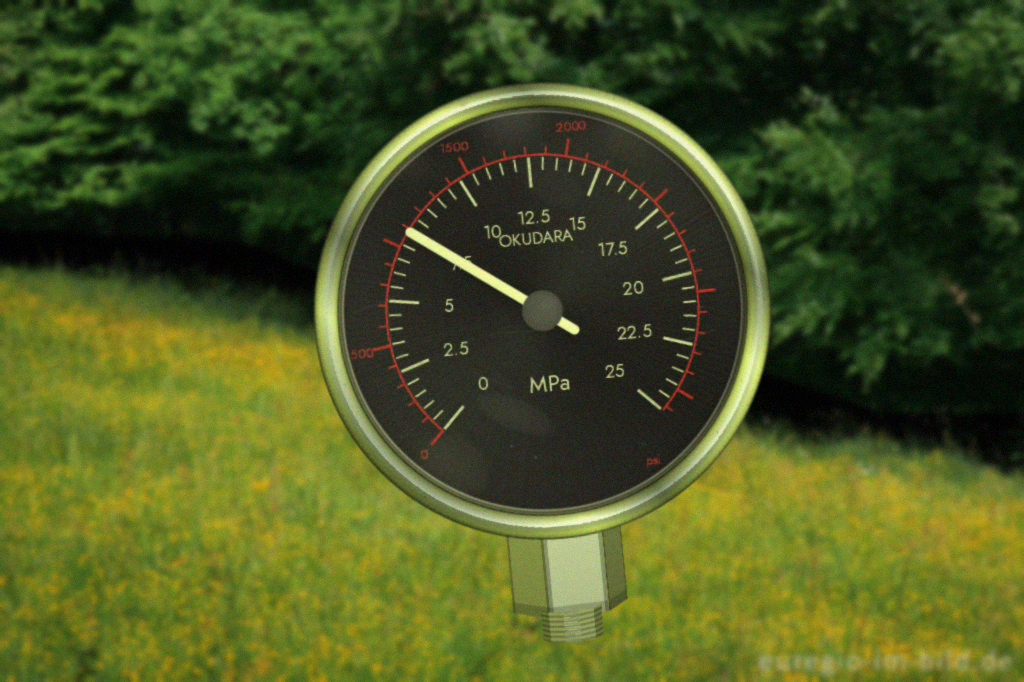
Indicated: 7.5MPa
